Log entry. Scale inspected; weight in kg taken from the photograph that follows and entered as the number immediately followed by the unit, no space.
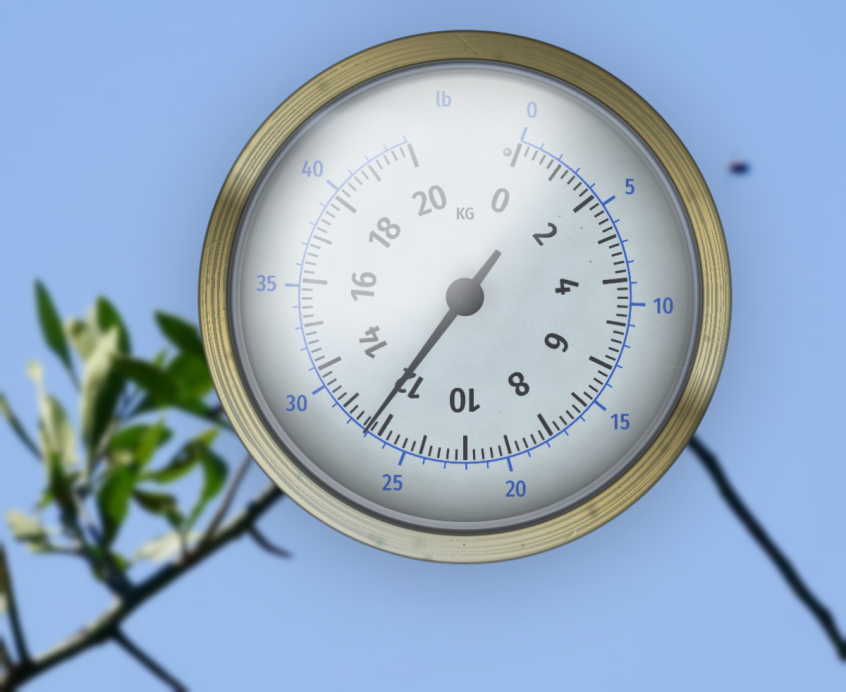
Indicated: 12.3kg
